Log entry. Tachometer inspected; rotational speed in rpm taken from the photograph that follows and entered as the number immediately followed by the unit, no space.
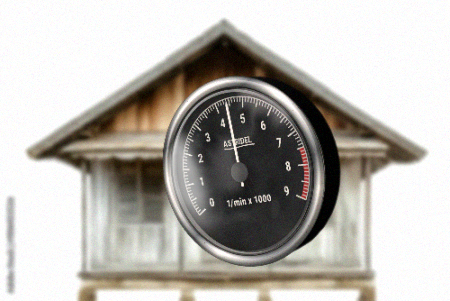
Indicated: 4500rpm
